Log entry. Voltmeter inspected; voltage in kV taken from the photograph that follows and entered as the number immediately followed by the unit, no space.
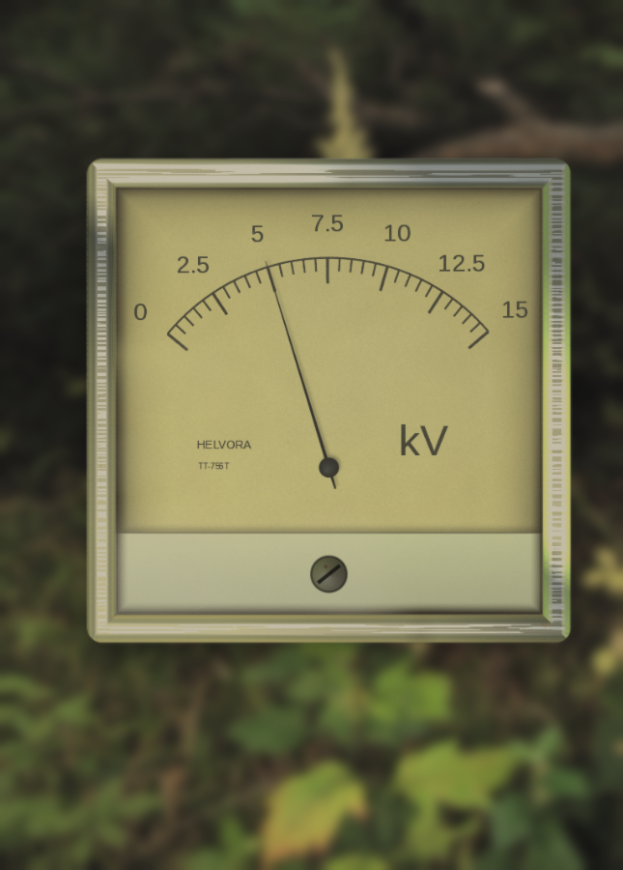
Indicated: 5kV
